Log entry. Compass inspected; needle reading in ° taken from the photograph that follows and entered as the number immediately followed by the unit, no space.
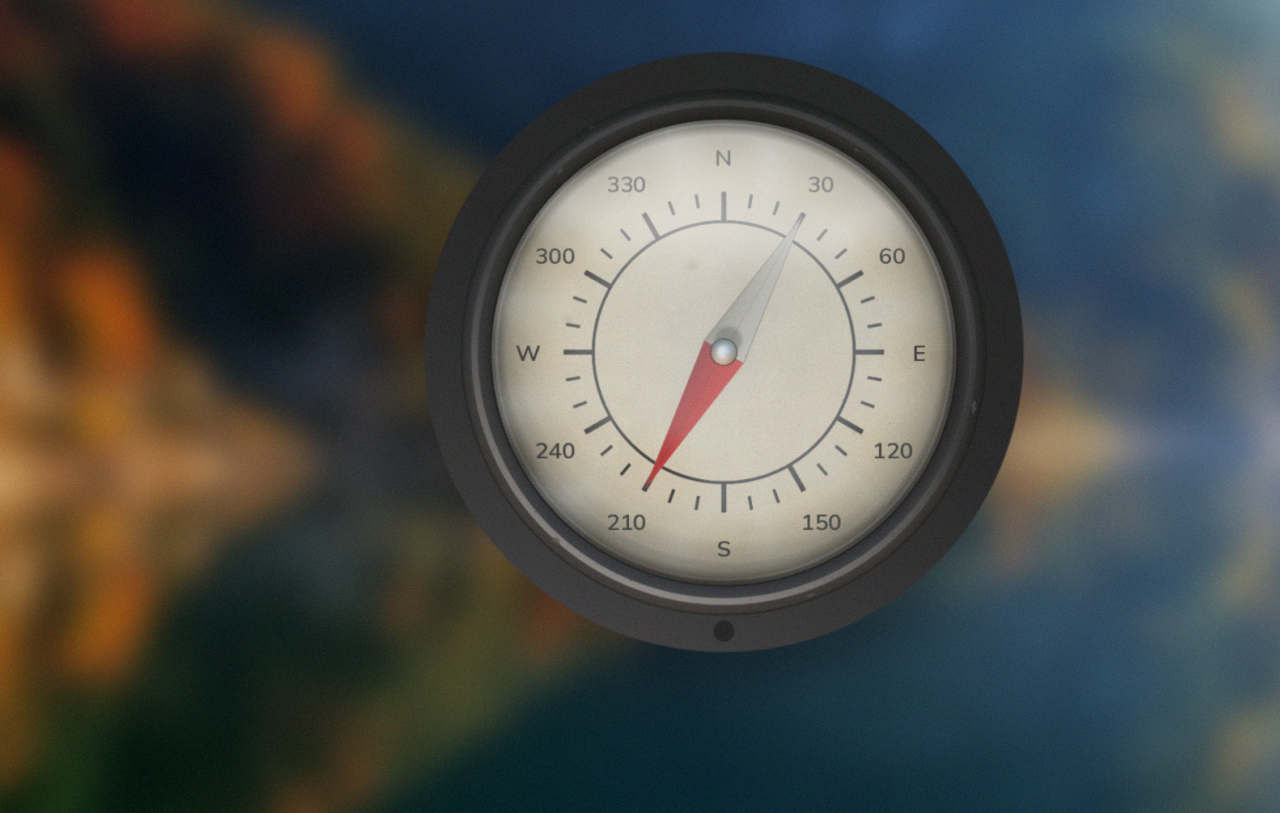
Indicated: 210°
